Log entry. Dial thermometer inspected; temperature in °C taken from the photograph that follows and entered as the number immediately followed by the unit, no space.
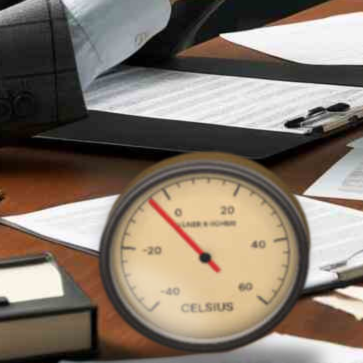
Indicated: -4°C
